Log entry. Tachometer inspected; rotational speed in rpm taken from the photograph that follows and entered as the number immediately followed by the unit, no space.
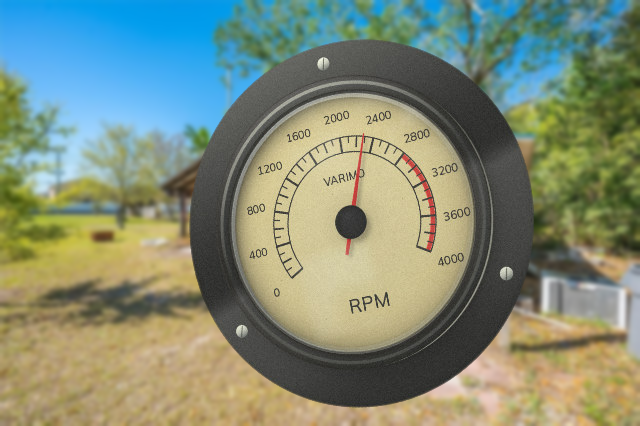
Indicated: 2300rpm
